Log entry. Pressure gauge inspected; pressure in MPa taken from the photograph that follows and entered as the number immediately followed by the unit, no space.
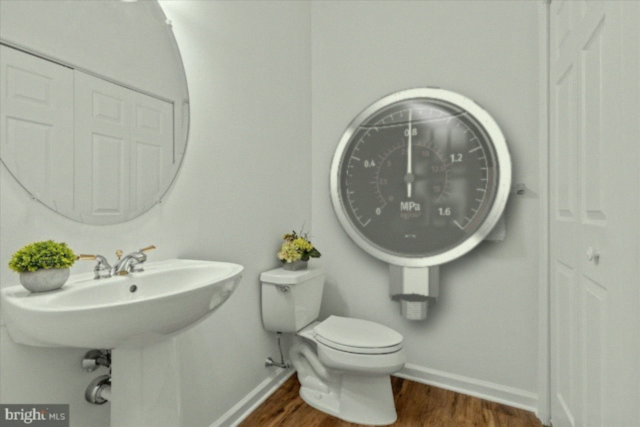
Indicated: 0.8MPa
